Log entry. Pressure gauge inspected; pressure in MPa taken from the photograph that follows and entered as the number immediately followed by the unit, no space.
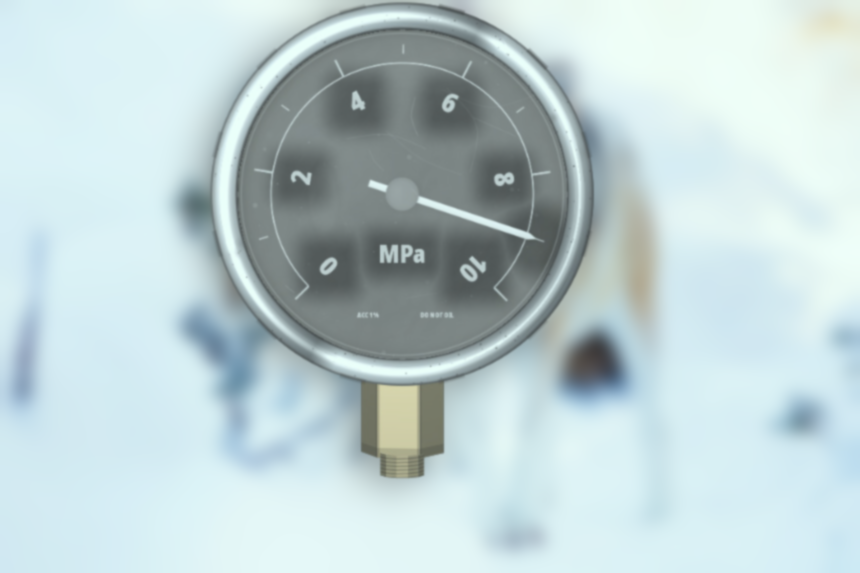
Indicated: 9MPa
